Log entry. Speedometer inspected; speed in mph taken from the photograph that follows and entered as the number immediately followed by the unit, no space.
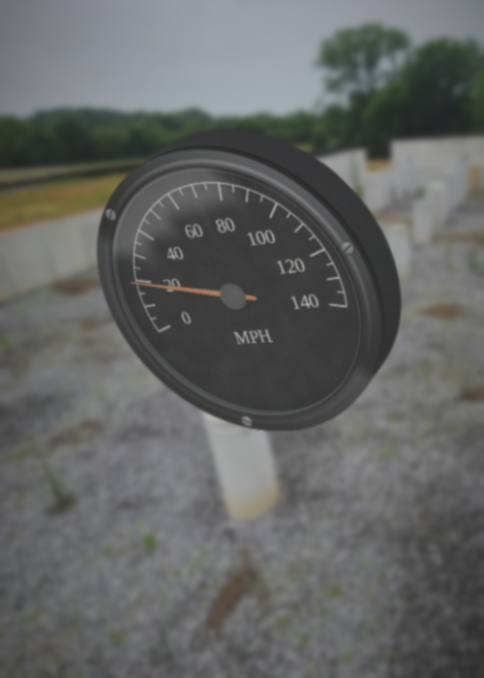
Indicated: 20mph
